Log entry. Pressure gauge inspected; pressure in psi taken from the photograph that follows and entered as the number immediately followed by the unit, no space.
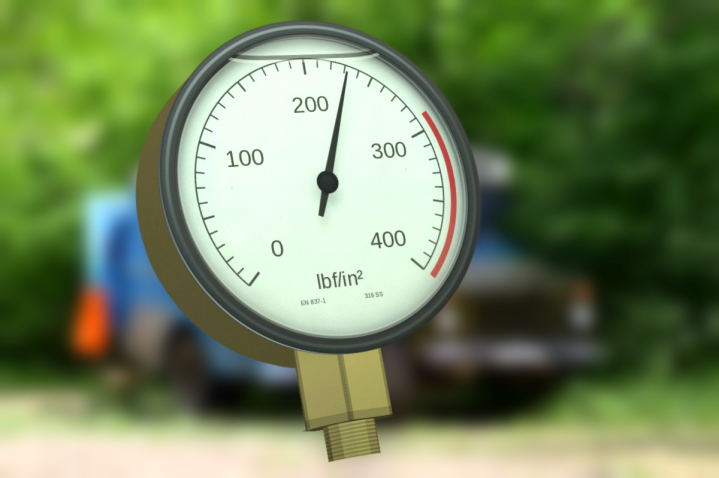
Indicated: 230psi
